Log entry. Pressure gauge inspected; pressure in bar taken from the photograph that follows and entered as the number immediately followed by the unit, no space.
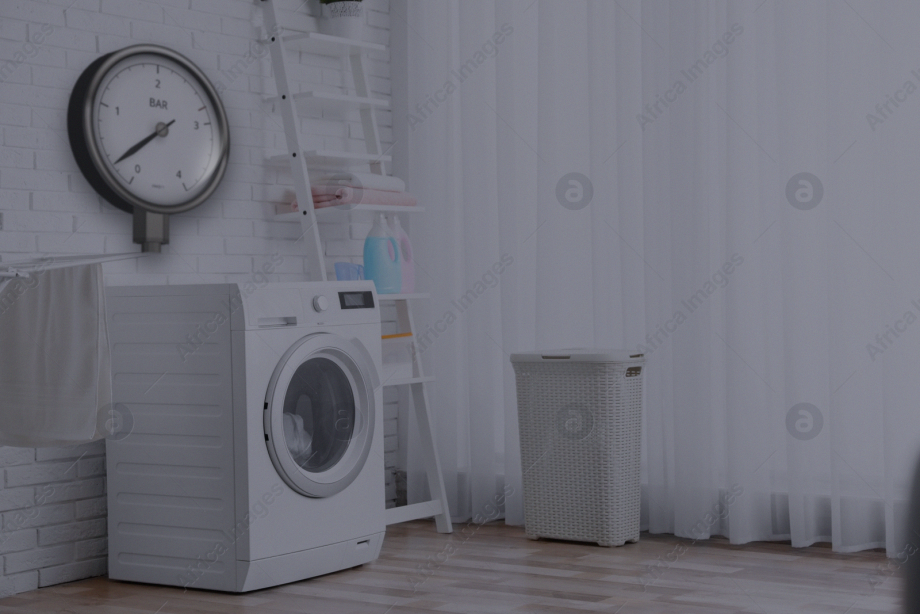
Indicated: 0.3bar
